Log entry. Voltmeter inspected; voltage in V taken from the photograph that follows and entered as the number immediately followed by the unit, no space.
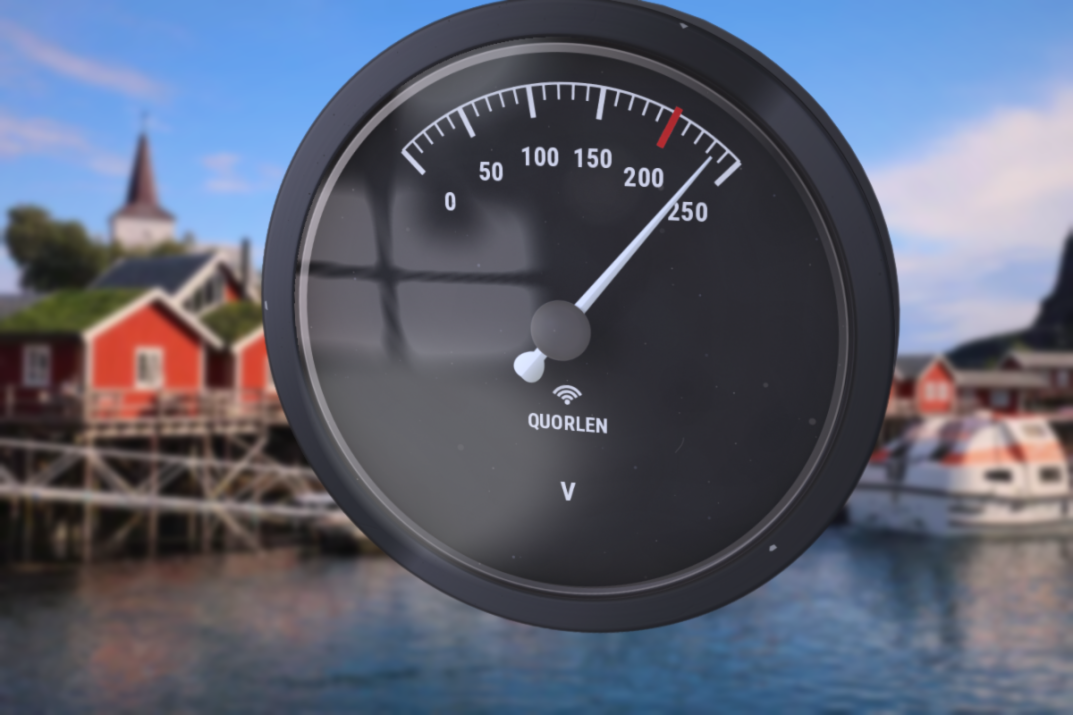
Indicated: 235V
